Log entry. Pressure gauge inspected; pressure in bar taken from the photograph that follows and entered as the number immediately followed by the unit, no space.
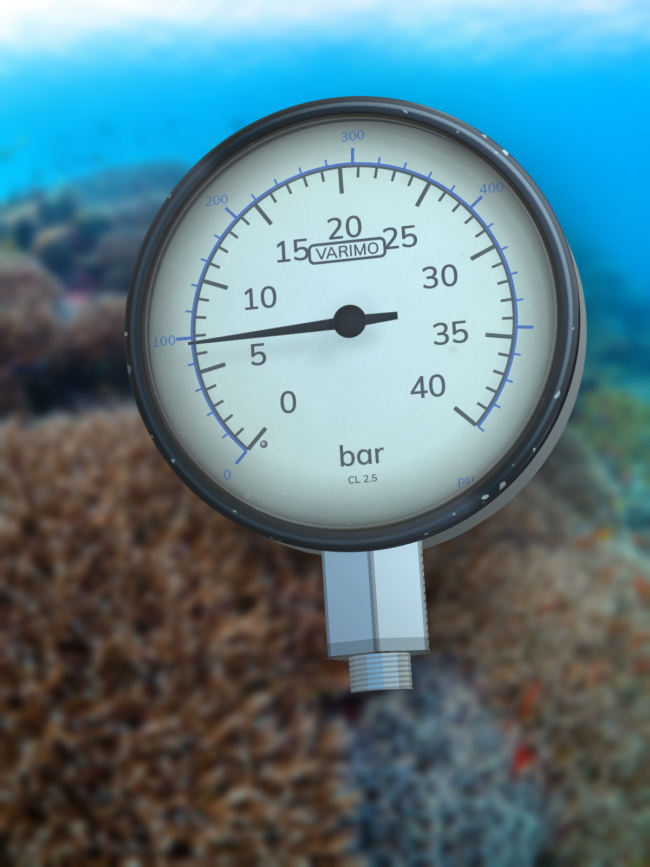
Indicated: 6.5bar
